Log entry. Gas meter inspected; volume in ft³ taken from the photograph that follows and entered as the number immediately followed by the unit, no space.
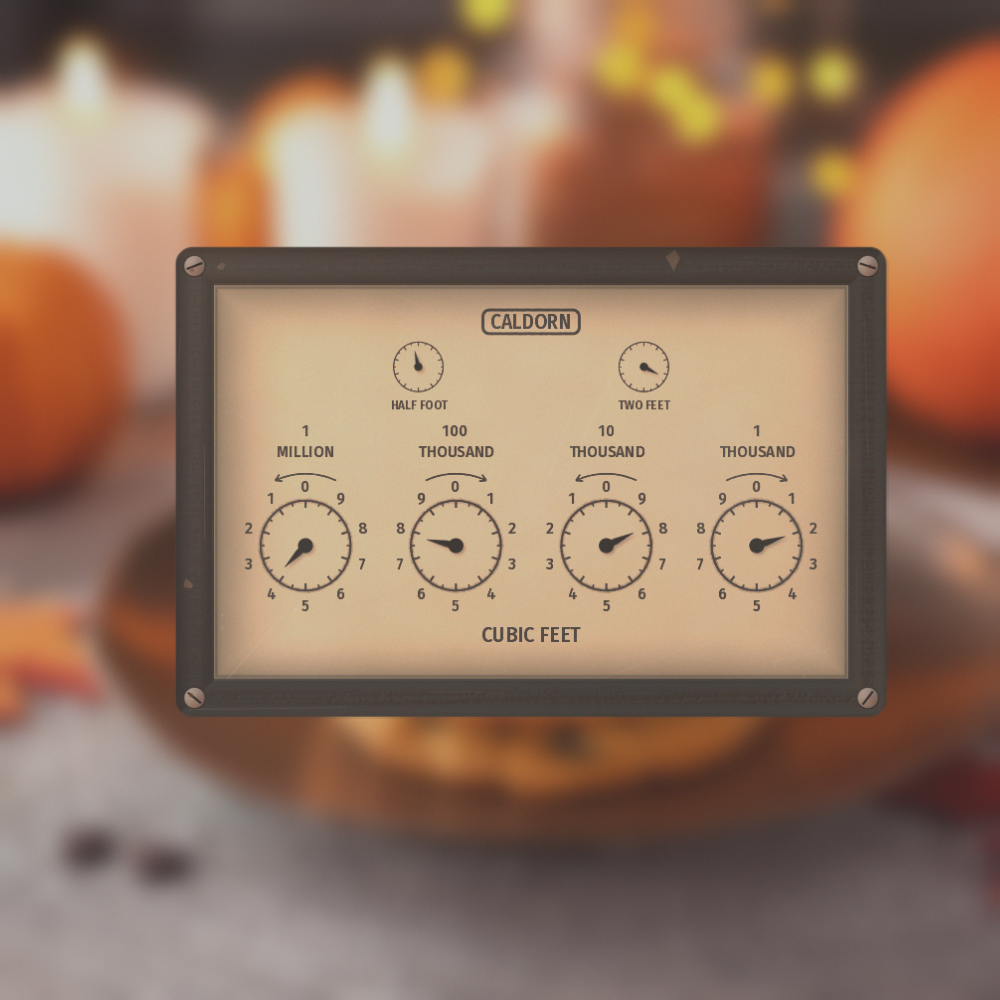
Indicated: 378200ft³
